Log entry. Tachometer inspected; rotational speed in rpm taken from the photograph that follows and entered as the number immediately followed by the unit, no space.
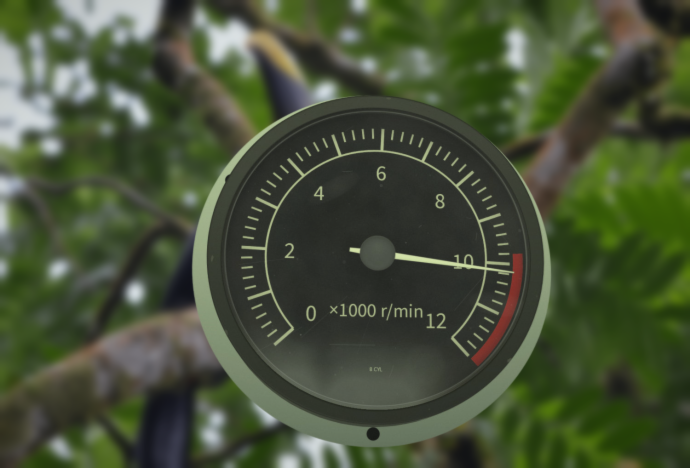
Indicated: 10200rpm
